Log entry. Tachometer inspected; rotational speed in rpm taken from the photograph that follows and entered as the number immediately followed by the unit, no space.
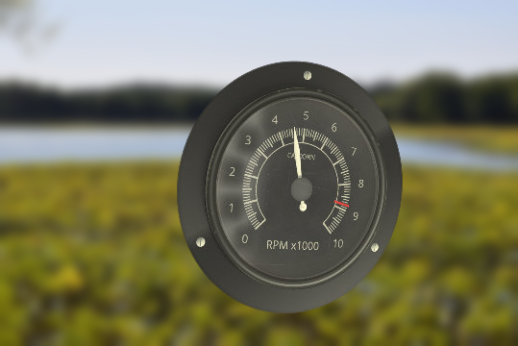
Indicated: 4500rpm
